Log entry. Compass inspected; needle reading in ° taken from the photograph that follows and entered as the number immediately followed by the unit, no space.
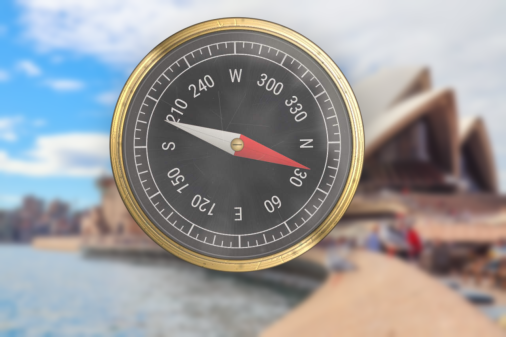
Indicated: 20°
